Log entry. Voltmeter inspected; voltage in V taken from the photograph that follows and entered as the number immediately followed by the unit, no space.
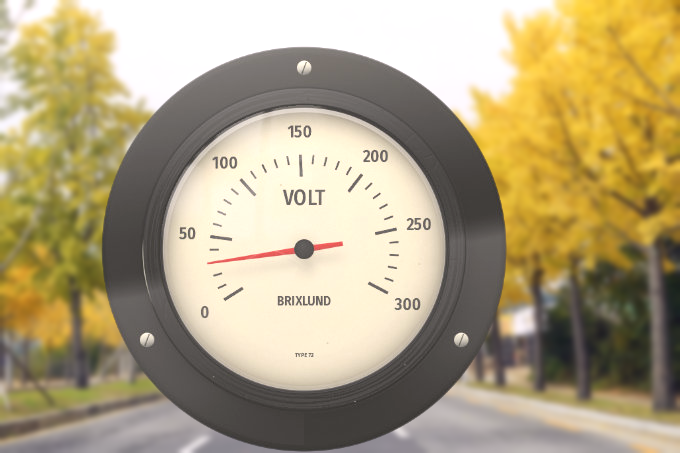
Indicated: 30V
